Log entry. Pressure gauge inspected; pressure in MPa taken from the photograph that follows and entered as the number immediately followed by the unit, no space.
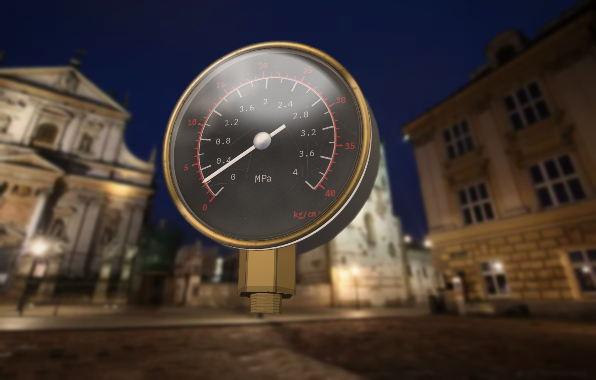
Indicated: 0.2MPa
